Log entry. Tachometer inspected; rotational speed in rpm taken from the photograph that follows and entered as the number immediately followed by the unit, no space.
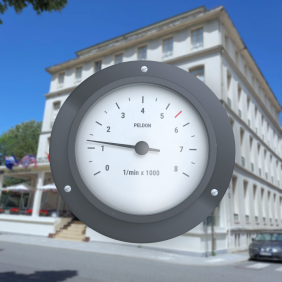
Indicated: 1250rpm
